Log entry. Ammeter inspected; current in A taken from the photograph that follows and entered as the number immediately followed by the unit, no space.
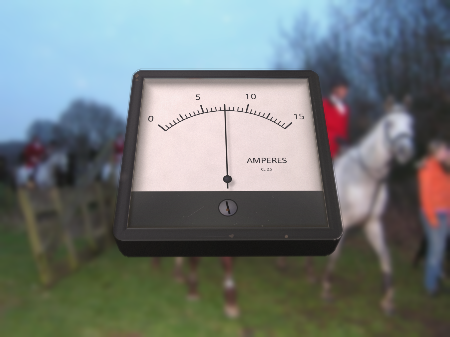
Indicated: 7.5A
